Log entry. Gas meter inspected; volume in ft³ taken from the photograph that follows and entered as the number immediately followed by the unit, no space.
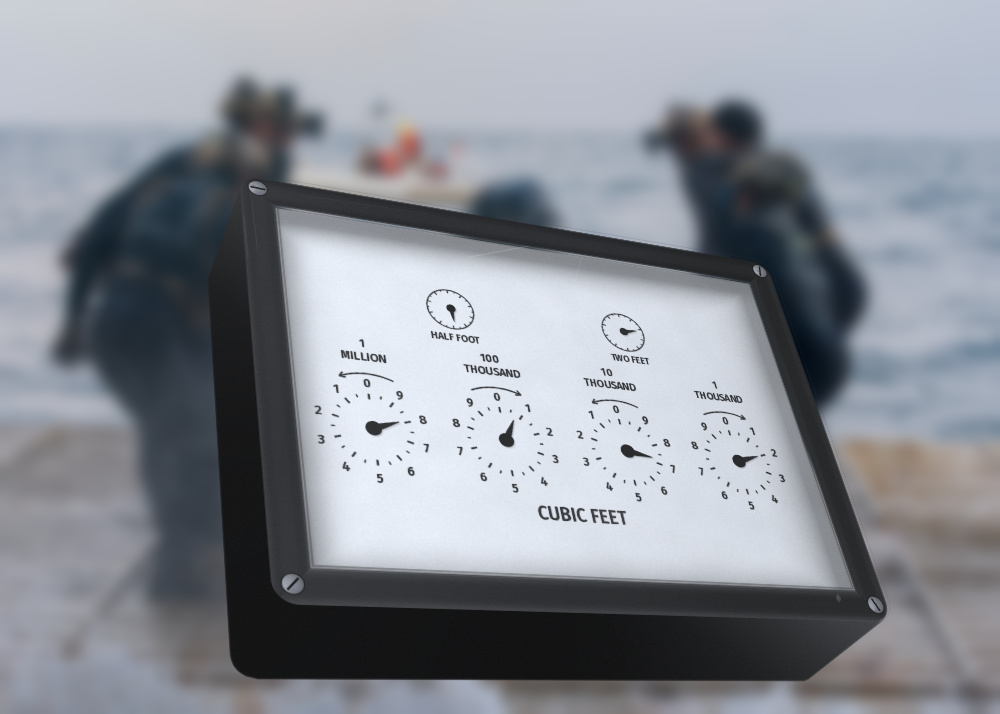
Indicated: 807200ft³
